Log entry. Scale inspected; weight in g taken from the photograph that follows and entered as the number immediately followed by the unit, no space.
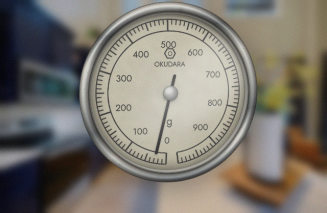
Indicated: 30g
